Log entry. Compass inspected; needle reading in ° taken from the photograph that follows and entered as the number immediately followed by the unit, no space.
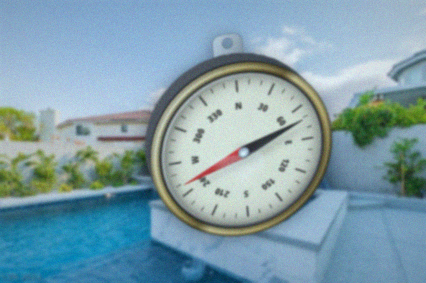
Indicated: 250°
